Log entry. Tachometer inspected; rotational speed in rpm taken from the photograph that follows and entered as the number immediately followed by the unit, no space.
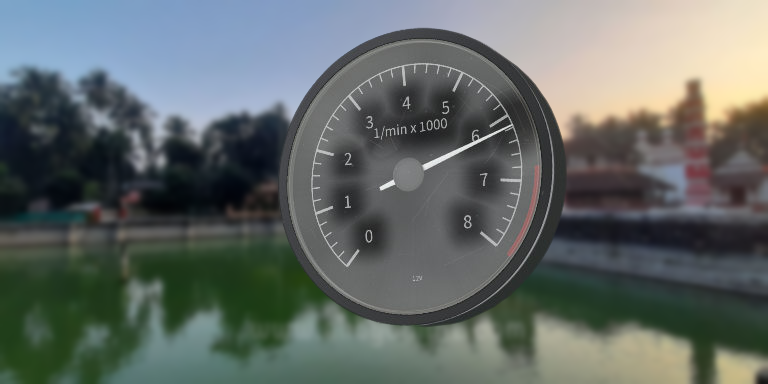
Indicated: 6200rpm
